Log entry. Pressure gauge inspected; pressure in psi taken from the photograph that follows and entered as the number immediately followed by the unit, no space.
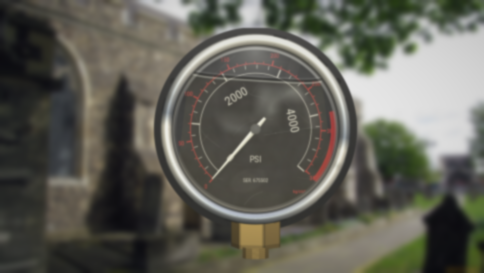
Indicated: 0psi
